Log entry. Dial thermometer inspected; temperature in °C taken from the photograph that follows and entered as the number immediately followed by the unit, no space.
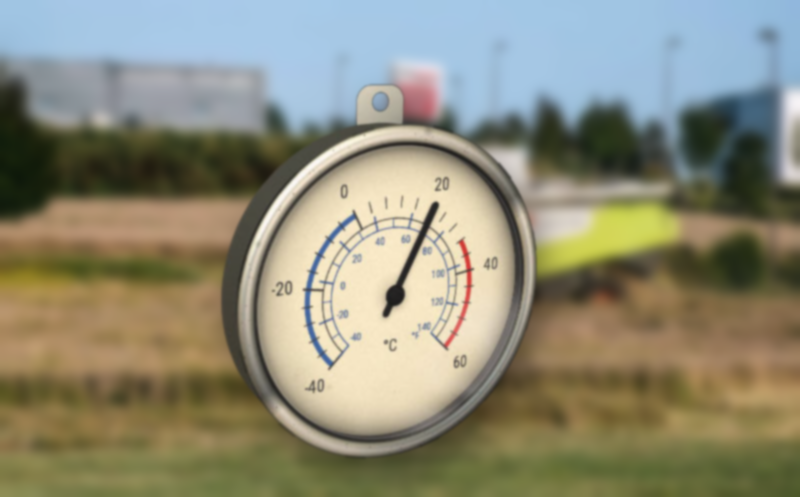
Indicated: 20°C
